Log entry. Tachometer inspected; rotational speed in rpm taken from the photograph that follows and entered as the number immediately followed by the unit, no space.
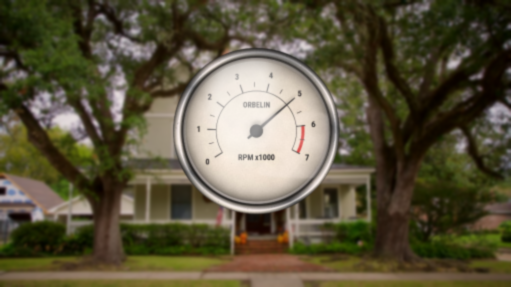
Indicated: 5000rpm
